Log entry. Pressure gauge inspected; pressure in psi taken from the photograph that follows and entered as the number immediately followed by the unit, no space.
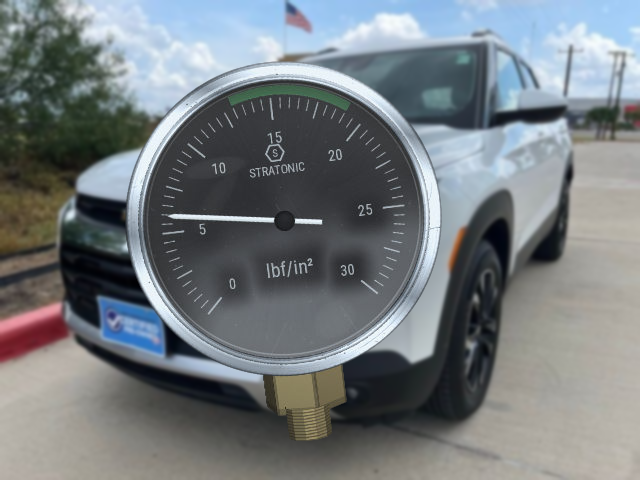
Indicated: 6psi
